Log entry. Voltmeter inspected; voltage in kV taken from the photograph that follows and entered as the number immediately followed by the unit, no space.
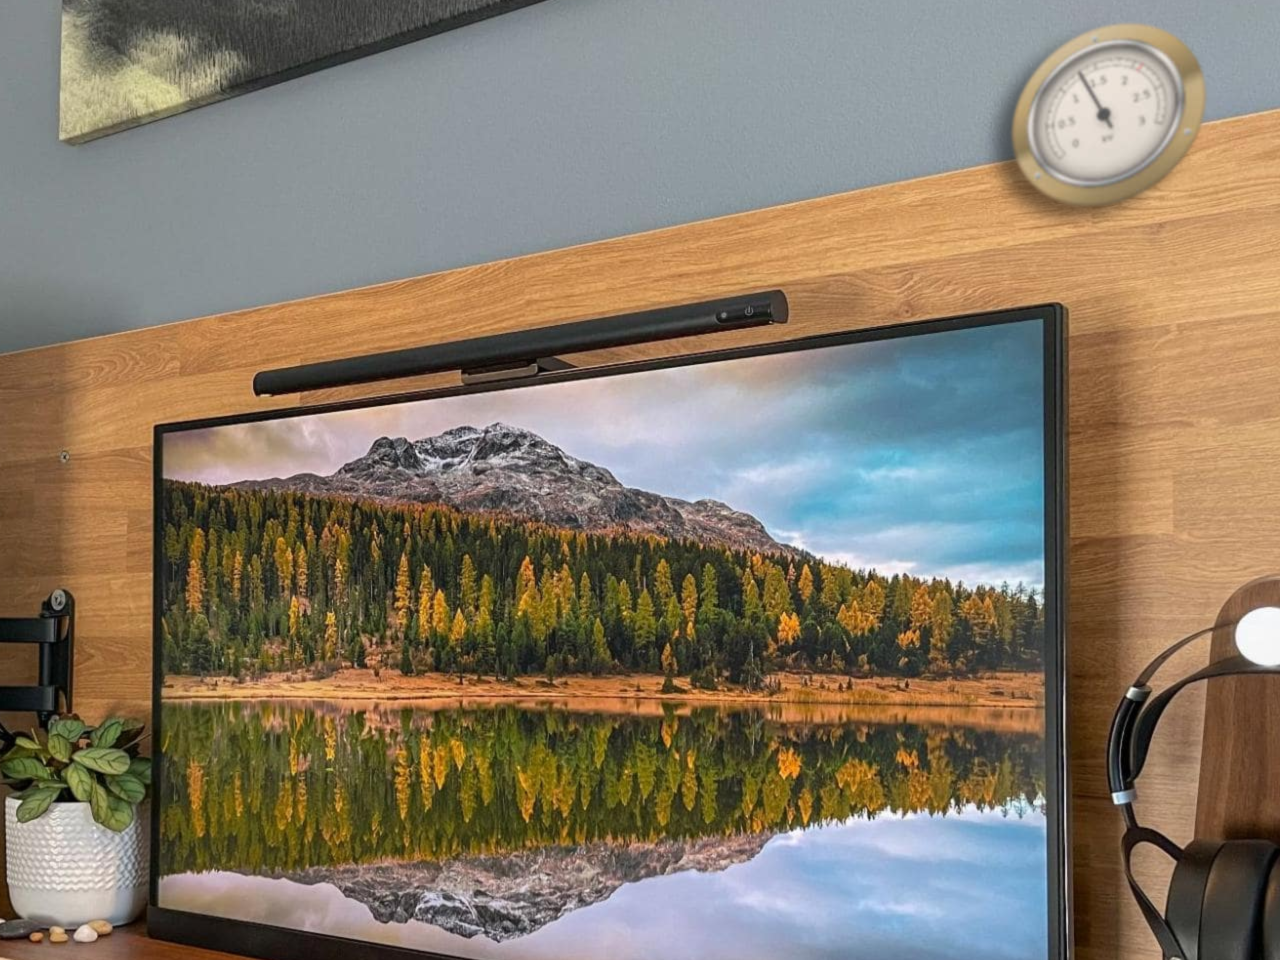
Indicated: 1.3kV
